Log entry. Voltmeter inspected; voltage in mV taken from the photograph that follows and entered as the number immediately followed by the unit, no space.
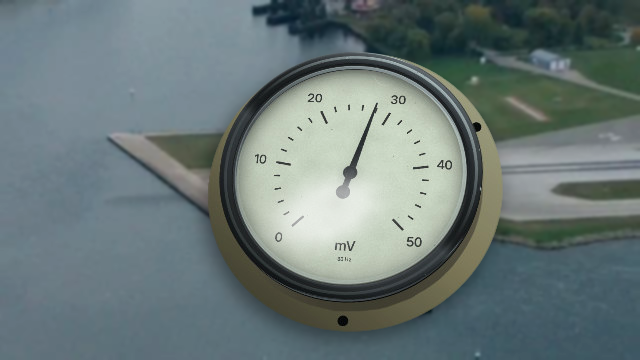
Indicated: 28mV
